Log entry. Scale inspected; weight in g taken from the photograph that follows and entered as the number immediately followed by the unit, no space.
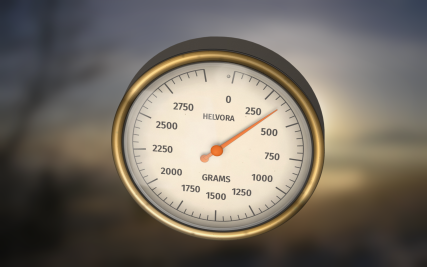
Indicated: 350g
